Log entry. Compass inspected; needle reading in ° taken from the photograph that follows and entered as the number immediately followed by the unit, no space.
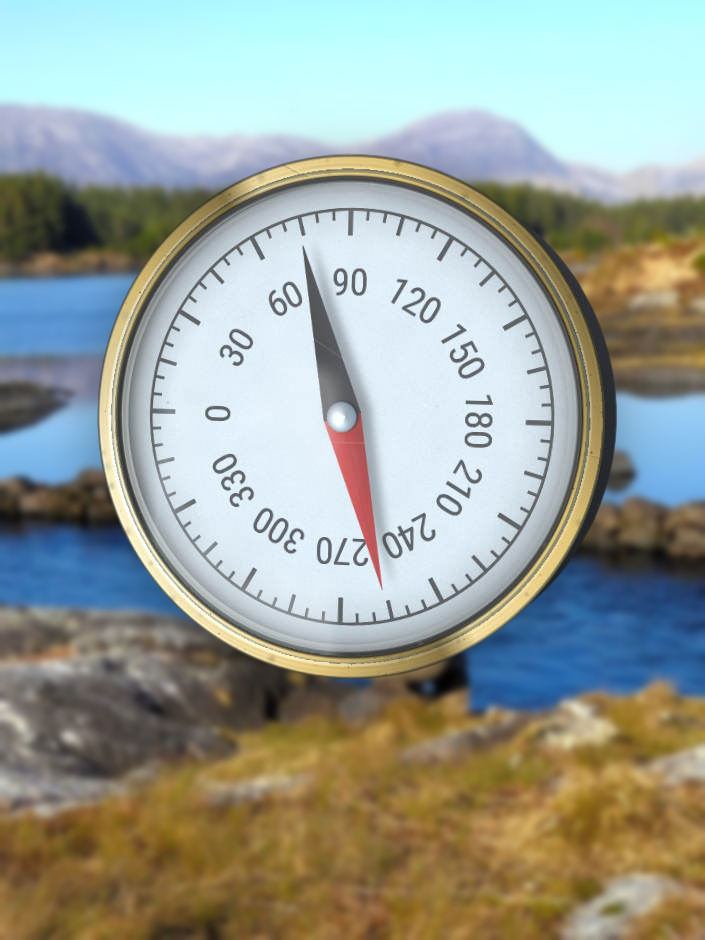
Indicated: 255°
